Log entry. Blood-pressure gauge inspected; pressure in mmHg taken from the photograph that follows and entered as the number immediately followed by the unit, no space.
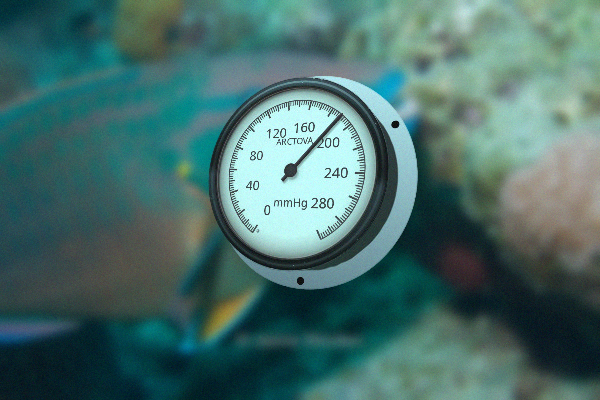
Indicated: 190mmHg
